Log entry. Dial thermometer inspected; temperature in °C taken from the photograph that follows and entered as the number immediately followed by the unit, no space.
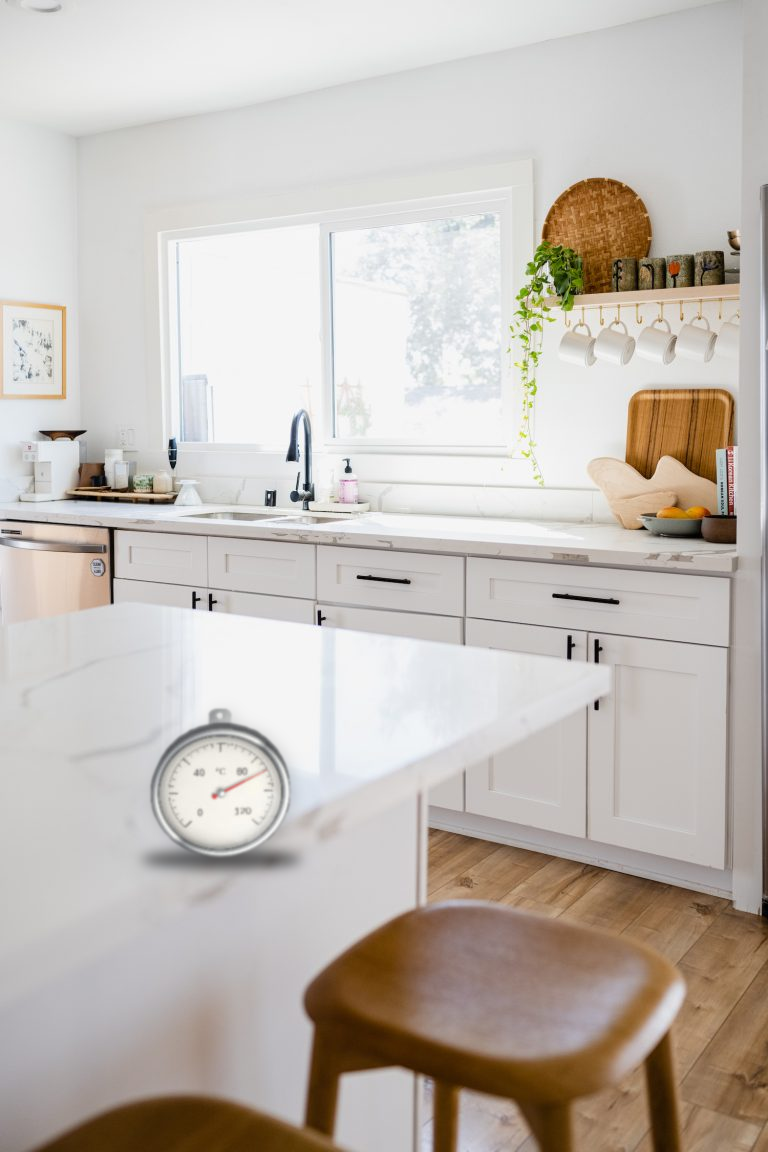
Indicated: 88°C
